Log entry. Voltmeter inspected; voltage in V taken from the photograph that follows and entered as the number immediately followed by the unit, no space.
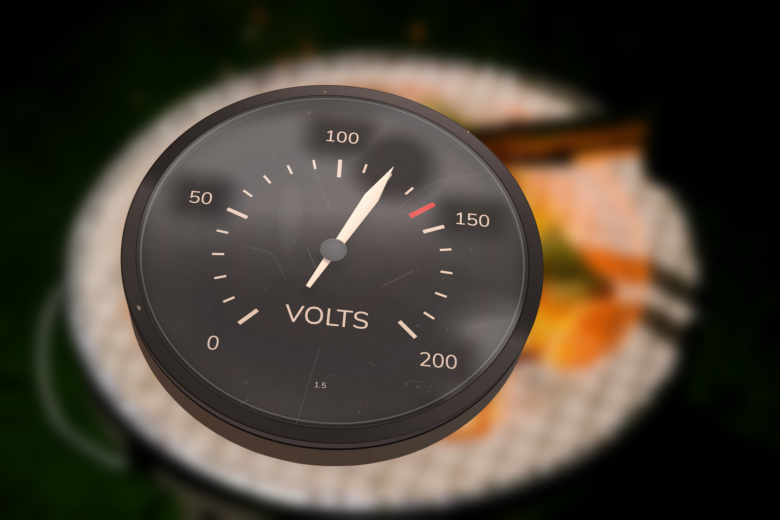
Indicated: 120V
